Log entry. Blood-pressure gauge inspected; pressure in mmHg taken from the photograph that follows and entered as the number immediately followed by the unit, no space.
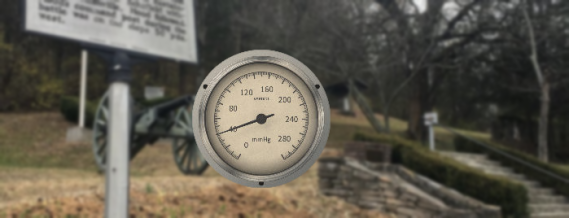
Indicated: 40mmHg
